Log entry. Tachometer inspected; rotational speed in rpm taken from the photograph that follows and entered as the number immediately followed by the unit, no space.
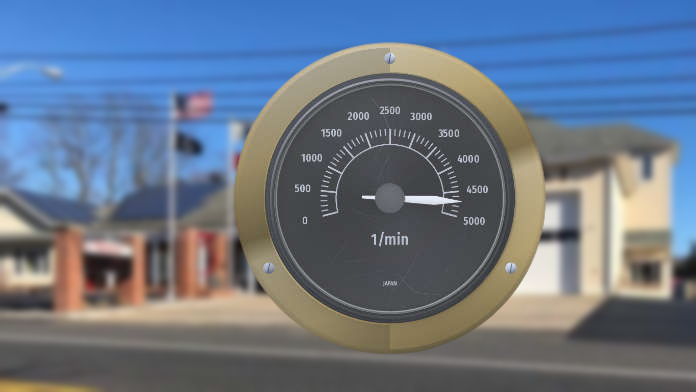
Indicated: 4700rpm
